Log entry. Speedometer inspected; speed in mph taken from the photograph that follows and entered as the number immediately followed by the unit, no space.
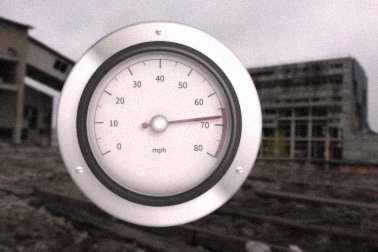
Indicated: 67.5mph
